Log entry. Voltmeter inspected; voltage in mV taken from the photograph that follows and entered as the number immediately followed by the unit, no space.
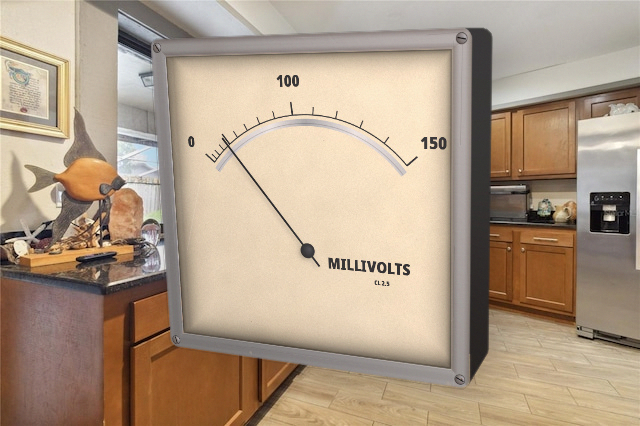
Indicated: 50mV
